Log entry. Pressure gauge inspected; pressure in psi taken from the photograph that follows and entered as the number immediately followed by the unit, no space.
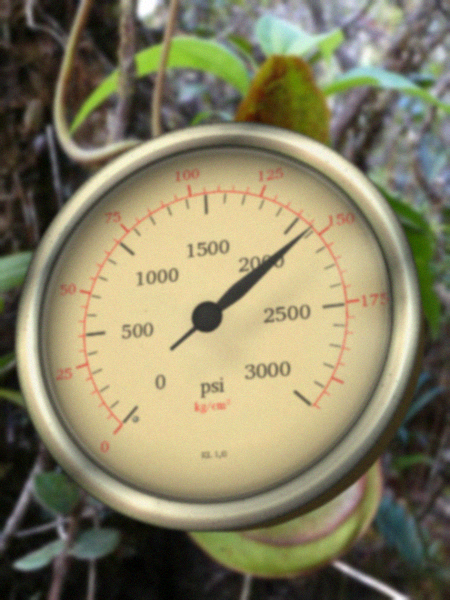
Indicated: 2100psi
